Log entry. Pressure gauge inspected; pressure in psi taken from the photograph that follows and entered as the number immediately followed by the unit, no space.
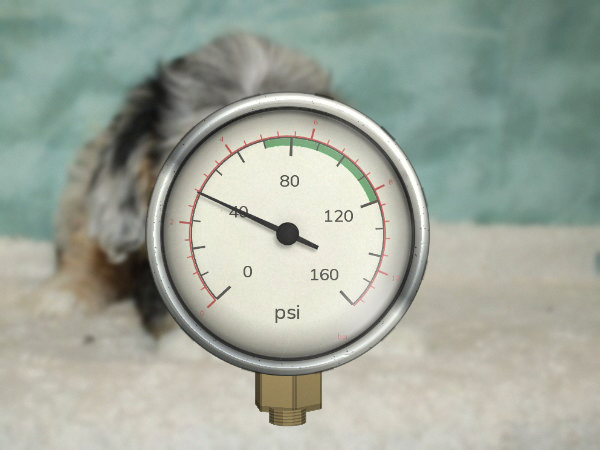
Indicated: 40psi
